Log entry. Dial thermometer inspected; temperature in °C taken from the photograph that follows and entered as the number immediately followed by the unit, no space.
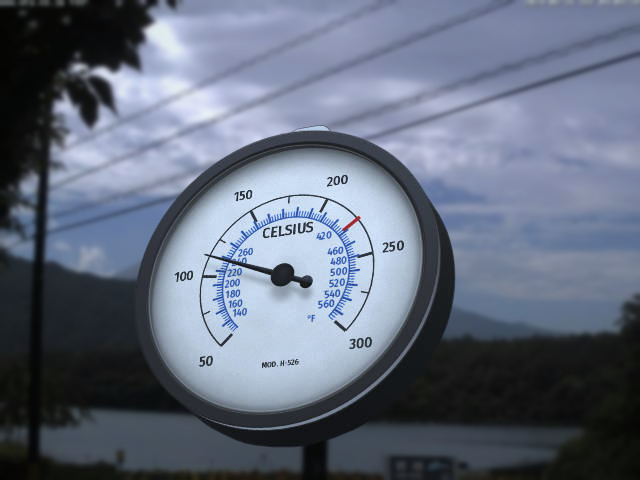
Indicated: 112.5°C
